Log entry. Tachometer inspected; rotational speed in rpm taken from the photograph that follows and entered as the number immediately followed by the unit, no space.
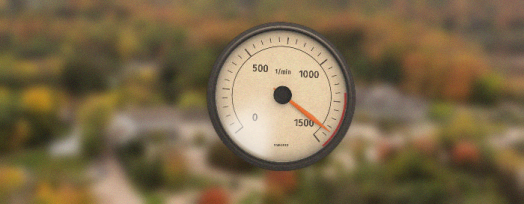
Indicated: 1425rpm
